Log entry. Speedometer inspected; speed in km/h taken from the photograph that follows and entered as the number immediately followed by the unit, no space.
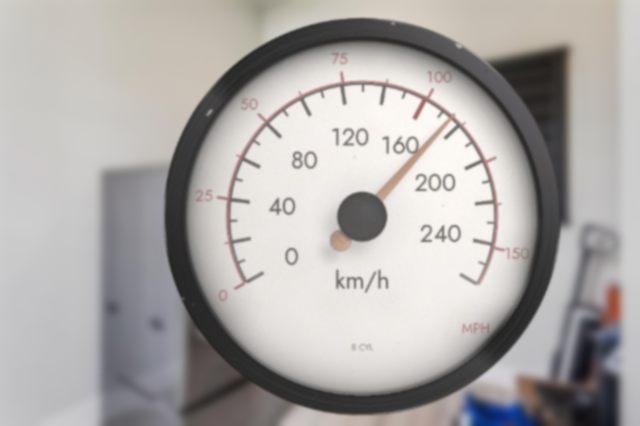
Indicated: 175km/h
